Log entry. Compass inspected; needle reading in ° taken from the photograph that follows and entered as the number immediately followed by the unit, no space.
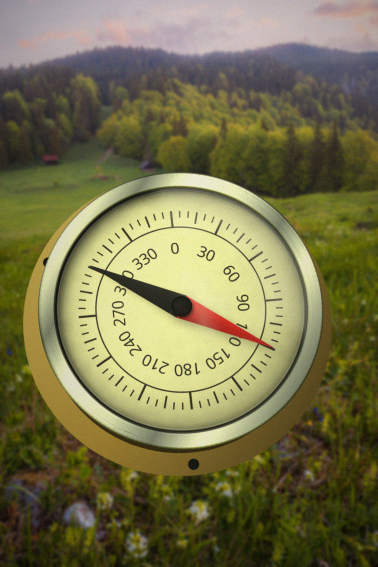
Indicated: 120°
